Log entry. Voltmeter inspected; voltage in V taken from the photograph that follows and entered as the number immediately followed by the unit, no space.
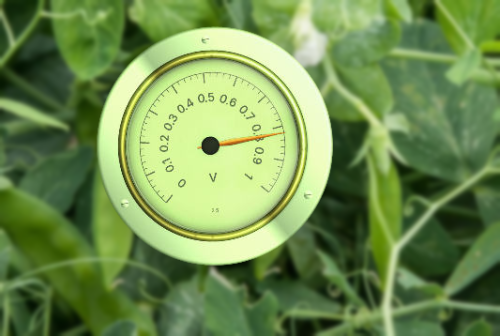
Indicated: 0.82V
